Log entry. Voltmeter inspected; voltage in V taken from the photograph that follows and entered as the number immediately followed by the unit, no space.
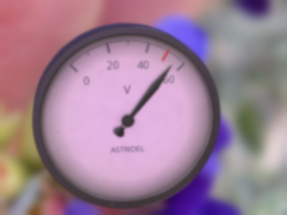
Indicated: 55V
